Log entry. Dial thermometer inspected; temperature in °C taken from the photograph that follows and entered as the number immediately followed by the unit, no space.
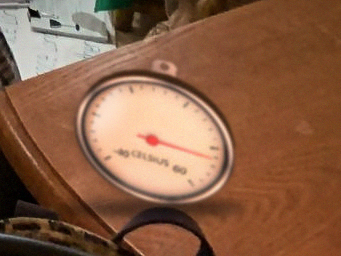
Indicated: 44°C
